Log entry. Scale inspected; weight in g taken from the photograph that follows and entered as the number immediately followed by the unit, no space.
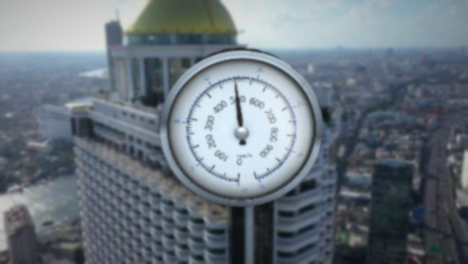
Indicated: 500g
